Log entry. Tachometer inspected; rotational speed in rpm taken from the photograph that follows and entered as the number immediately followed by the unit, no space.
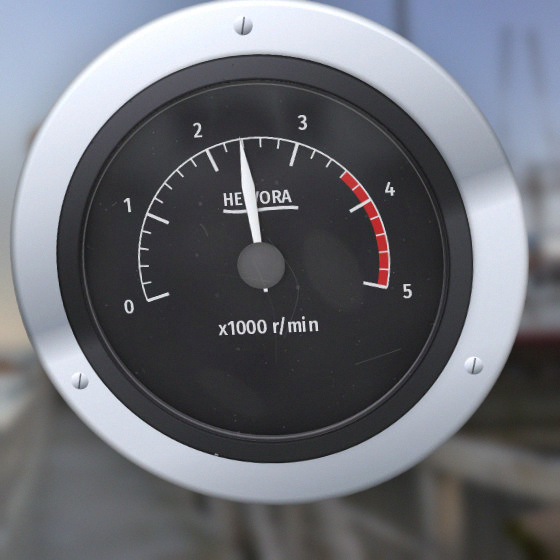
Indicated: 2400rpm
